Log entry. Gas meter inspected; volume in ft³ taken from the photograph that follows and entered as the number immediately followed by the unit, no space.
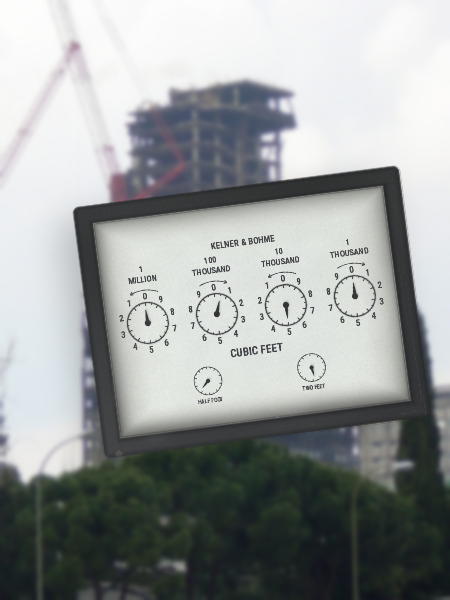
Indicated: 5000ft³
